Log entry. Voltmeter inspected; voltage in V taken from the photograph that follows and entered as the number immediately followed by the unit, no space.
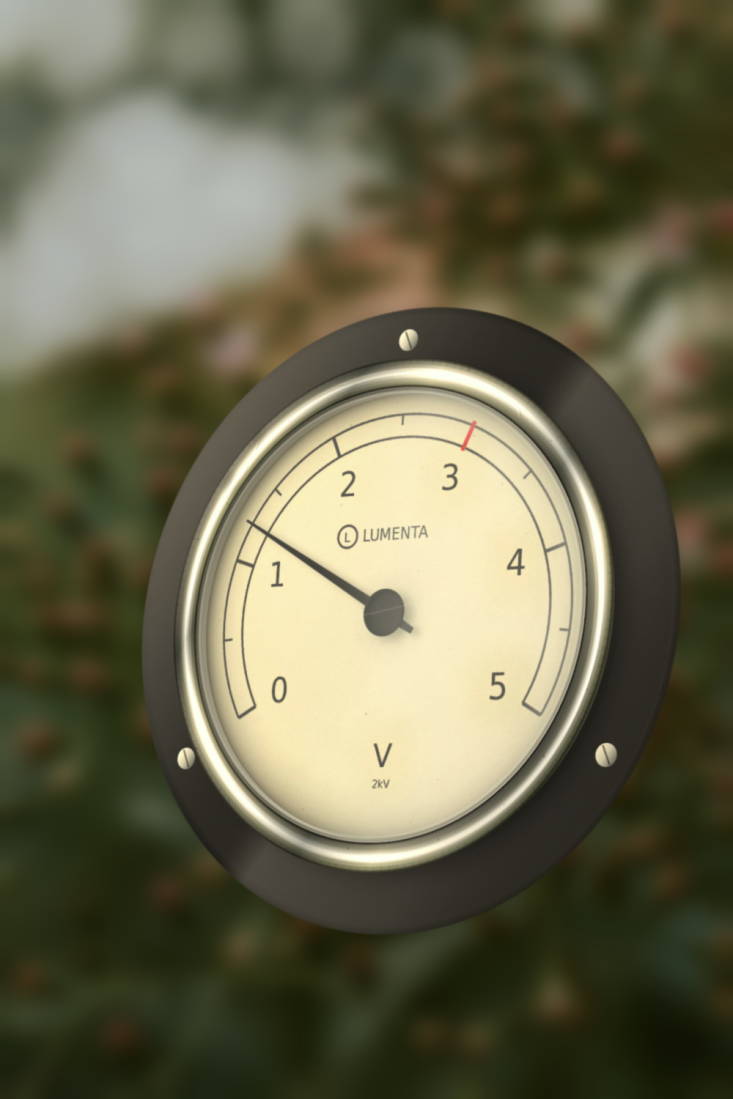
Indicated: 1.25V
